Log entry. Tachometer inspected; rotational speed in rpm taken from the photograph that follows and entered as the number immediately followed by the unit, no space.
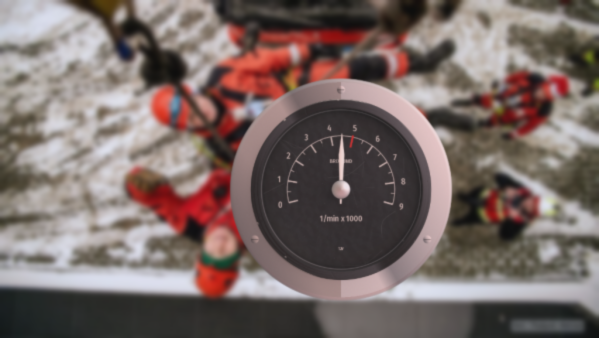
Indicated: 4500rpm
